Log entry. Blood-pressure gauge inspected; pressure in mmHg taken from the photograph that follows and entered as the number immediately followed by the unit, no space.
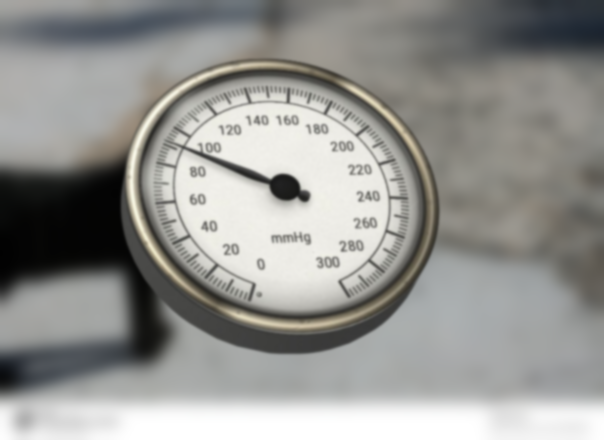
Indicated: 90mmHg
